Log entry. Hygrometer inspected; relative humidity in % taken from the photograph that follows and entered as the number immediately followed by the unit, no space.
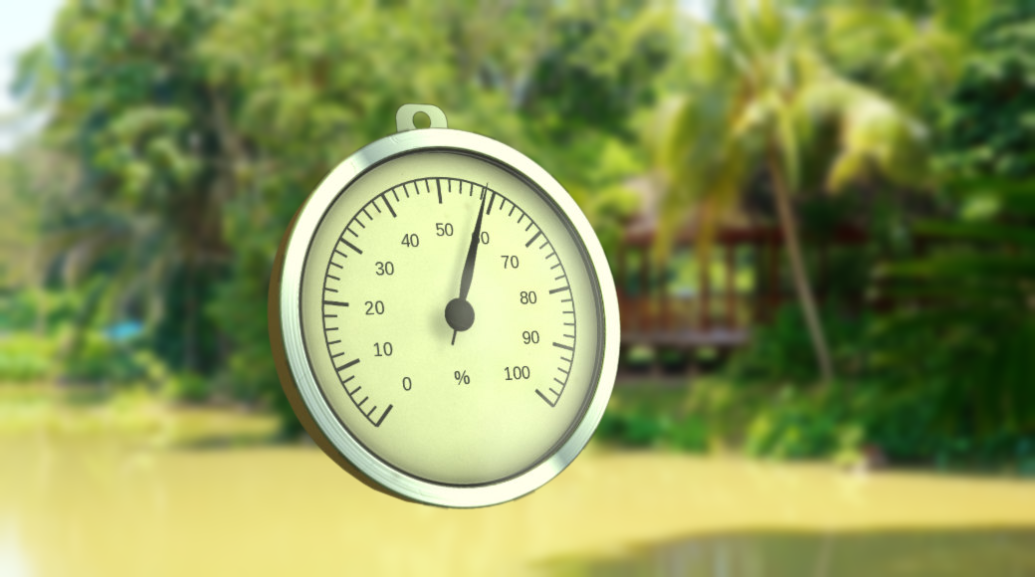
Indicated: 58%
